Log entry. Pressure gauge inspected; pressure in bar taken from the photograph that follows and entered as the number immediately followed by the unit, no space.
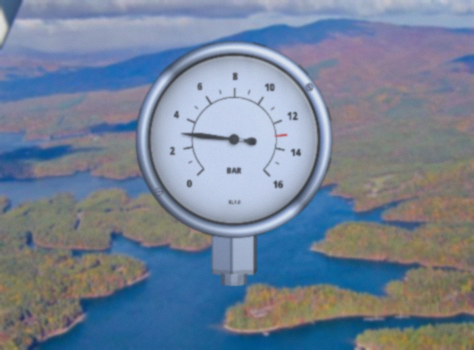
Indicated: 3bar
